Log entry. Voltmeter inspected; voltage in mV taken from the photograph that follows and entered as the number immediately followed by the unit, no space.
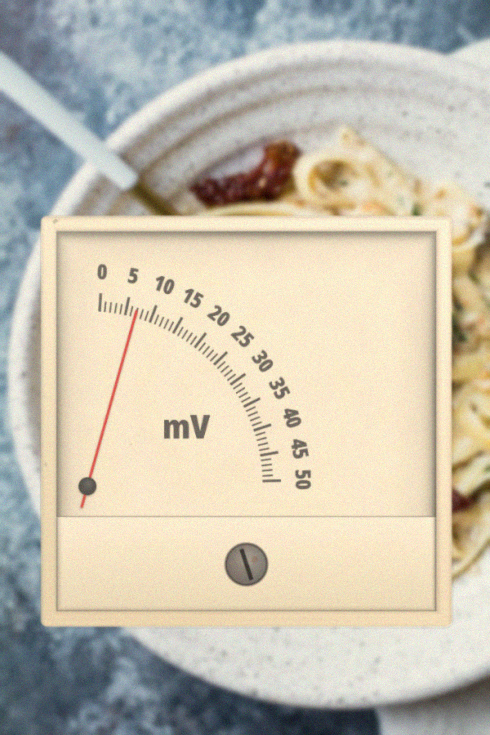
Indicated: 7mV
